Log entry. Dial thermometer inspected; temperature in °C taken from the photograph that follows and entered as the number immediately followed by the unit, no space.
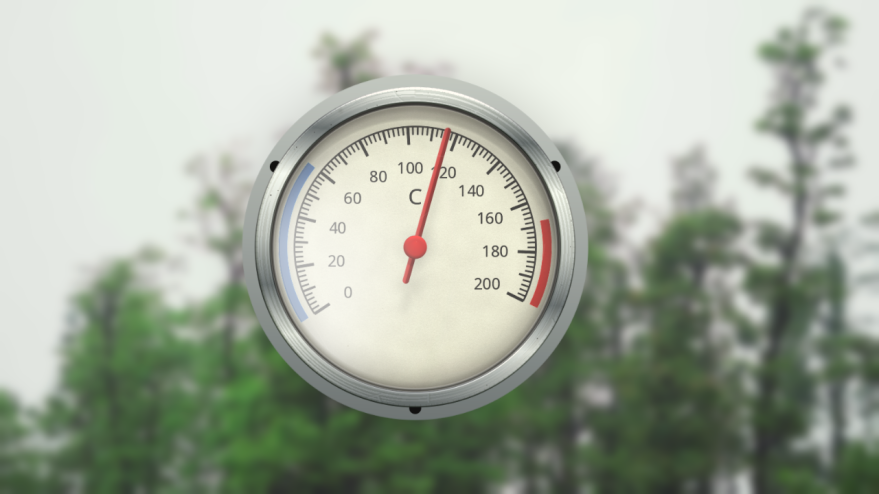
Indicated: 116°C
